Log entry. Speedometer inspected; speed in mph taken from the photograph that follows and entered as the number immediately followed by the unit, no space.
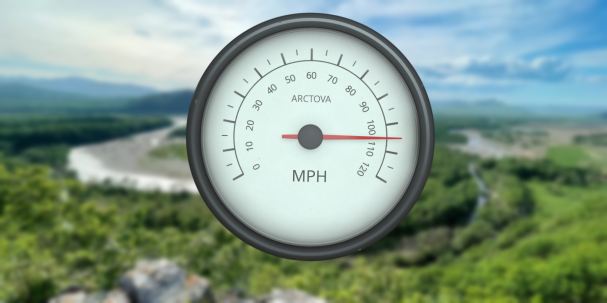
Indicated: 105mph
